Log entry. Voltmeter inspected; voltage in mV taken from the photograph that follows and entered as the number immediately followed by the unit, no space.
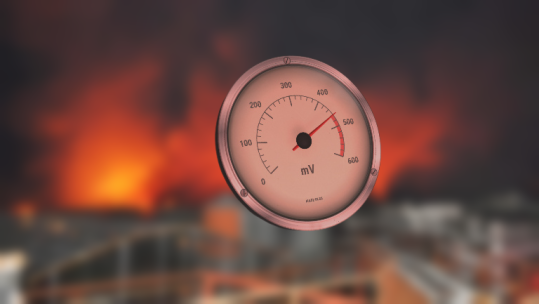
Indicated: 460mV
